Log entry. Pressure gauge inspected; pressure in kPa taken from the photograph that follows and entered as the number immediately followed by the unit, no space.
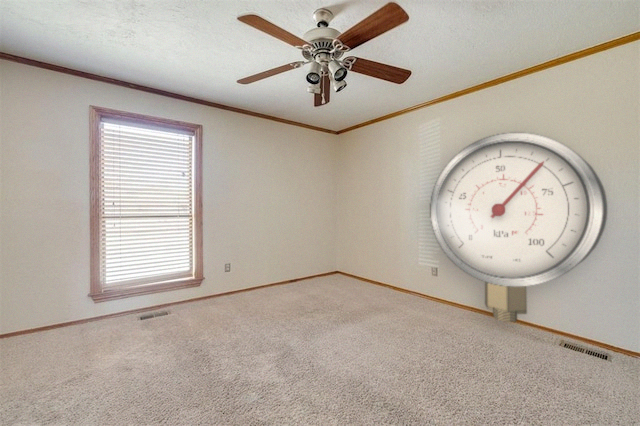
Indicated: 65kPa
